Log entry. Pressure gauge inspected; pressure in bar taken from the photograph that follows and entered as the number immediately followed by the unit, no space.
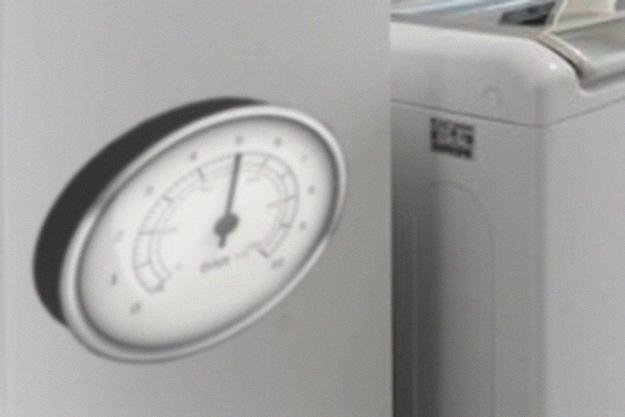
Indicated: 5bar
